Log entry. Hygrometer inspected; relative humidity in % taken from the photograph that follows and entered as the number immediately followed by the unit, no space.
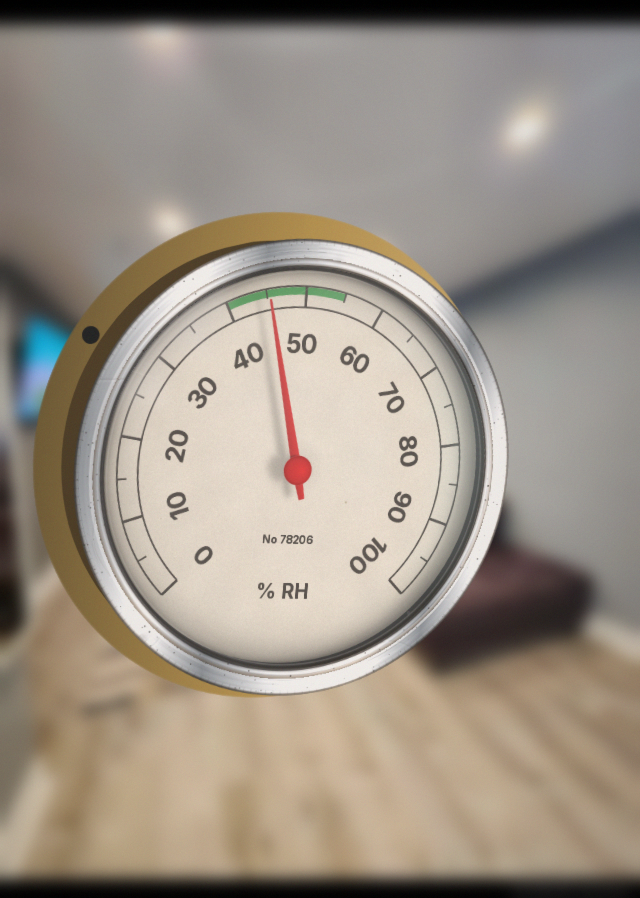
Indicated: 45%
